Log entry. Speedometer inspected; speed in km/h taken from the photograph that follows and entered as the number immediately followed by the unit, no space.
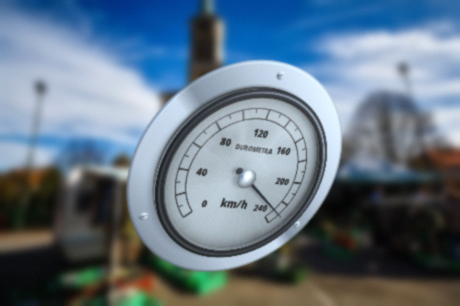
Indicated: 230km/h
